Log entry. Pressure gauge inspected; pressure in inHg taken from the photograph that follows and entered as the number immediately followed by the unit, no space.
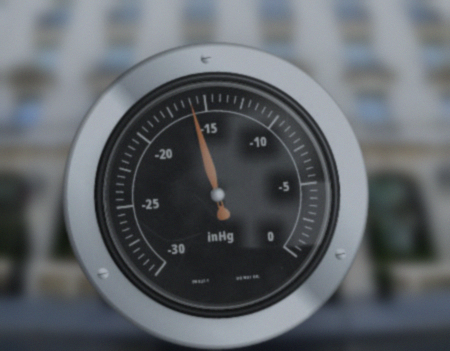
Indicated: -16inHg
